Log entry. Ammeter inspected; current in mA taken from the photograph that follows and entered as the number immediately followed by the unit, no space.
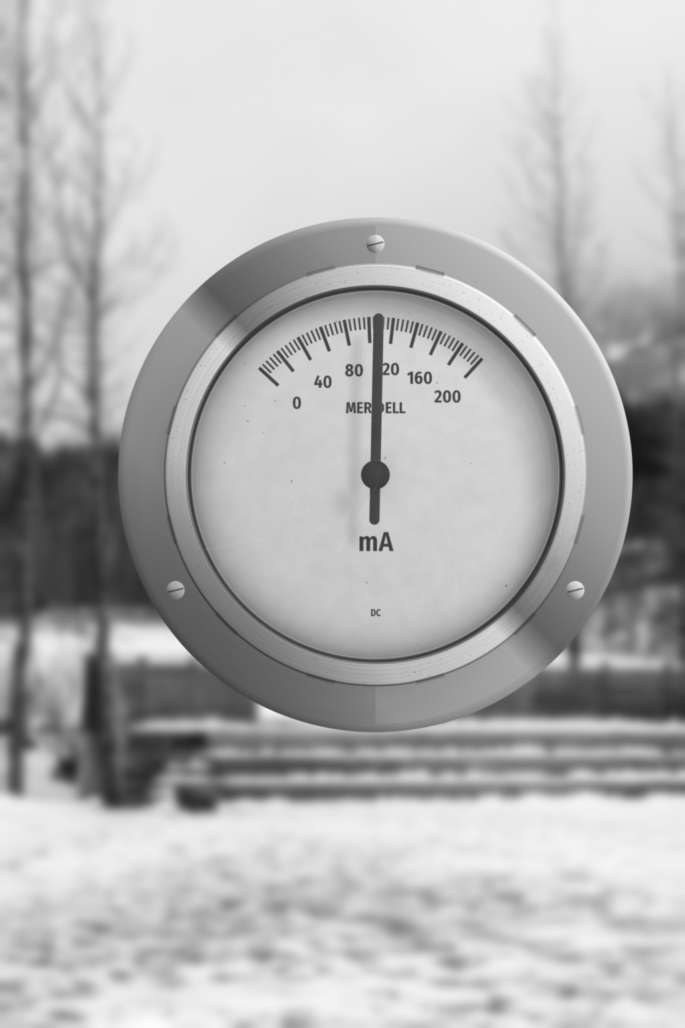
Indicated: 108mA
